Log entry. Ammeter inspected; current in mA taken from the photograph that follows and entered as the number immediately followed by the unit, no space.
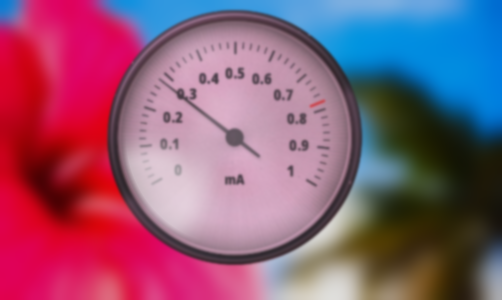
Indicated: 0.28mA
